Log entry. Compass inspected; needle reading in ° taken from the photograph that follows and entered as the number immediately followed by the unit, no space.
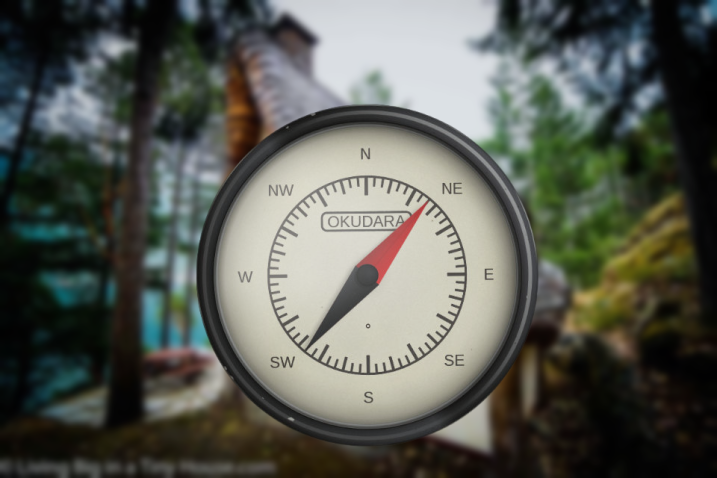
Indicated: 40°
